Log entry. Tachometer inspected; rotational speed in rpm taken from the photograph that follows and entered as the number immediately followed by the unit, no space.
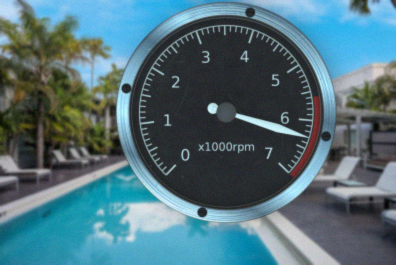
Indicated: 6300rpm
